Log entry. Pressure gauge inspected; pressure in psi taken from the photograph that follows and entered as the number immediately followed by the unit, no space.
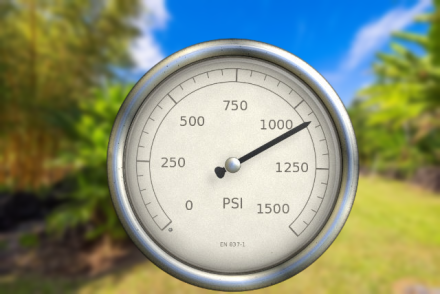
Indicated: 1075psi
